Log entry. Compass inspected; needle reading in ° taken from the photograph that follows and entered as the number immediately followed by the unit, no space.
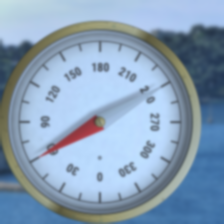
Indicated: 60°
